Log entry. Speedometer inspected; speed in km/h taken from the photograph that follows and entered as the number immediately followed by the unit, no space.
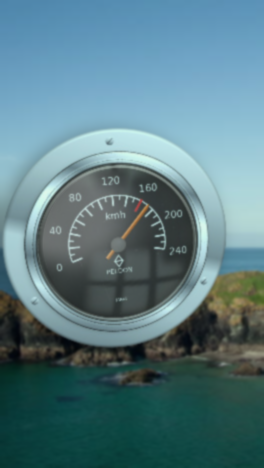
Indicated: 170km/h
